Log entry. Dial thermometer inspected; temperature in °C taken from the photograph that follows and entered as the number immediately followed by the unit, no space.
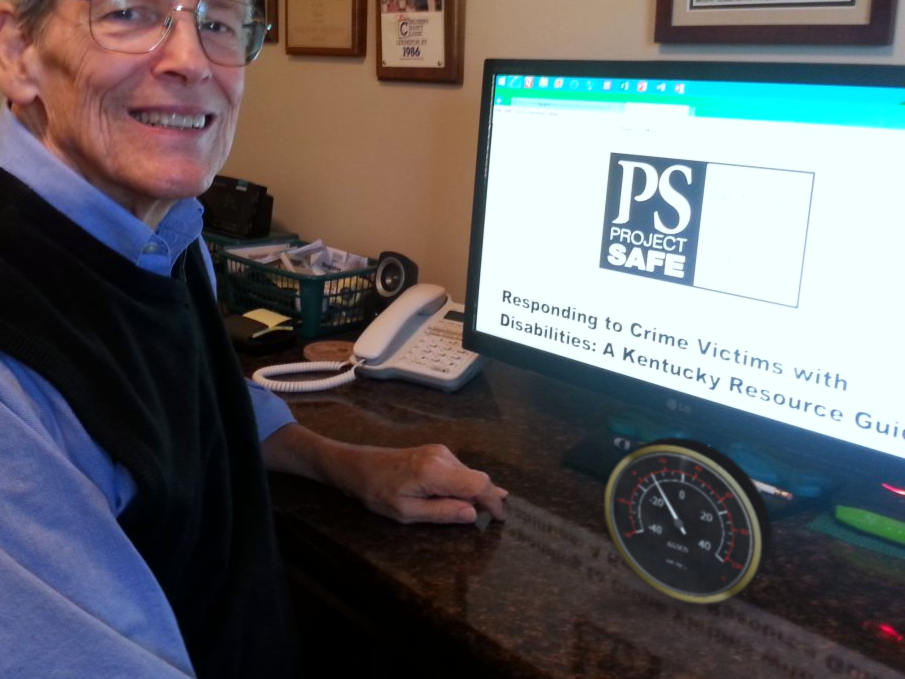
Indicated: -12°C
